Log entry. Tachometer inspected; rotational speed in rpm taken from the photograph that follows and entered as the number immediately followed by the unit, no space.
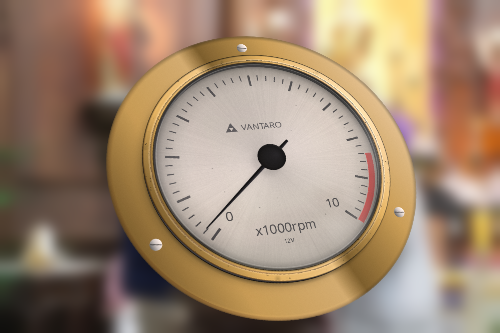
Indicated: 200rpm
